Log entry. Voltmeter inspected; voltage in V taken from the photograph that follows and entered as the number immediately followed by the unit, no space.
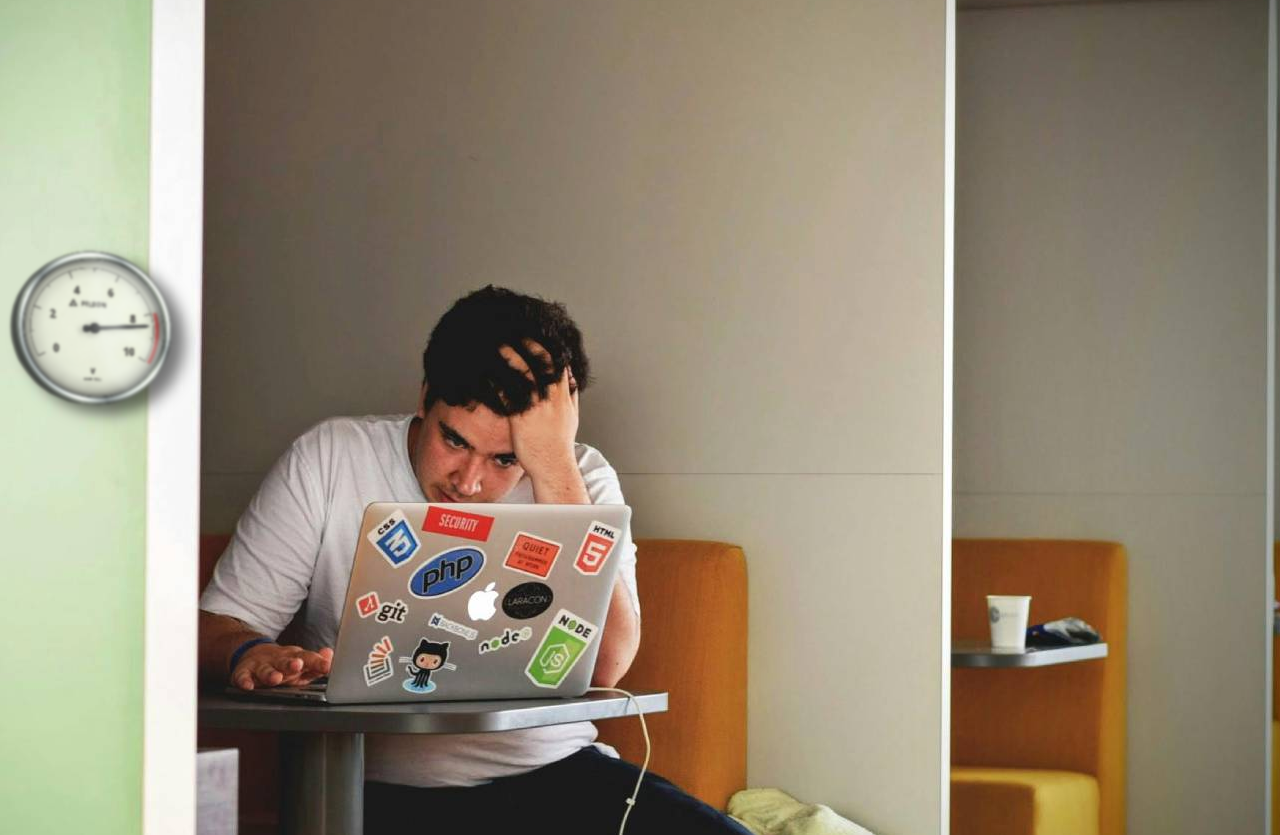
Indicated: 8.5V
